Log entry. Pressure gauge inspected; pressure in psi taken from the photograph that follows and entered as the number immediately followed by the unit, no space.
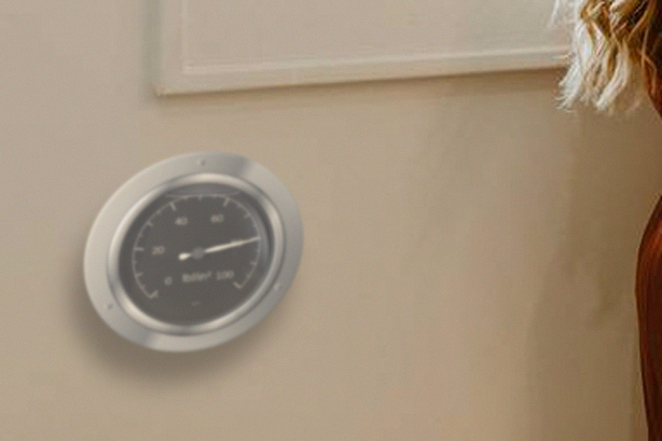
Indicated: 80psi
